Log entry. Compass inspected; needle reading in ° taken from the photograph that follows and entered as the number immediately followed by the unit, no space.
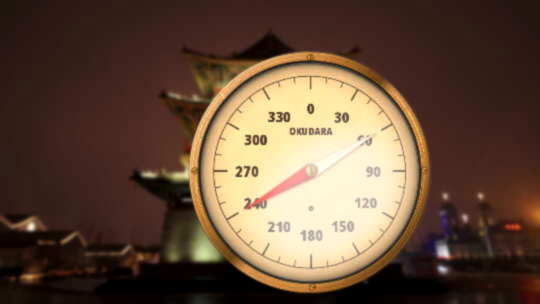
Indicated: 240°
